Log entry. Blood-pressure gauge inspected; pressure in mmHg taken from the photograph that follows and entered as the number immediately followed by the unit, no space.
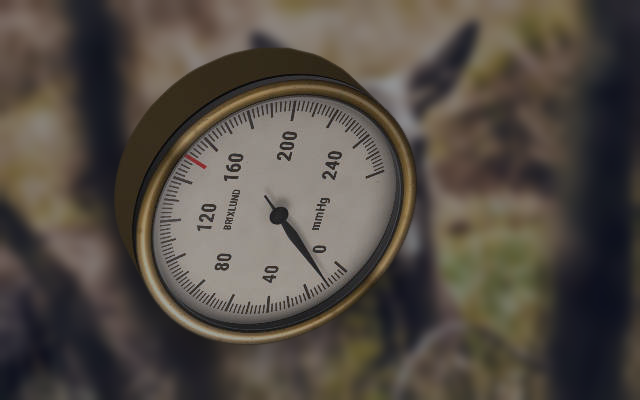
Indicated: 10mmHg
